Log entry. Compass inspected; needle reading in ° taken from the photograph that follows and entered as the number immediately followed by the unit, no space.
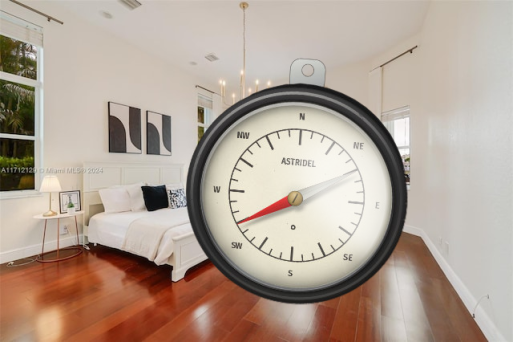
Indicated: 240°
